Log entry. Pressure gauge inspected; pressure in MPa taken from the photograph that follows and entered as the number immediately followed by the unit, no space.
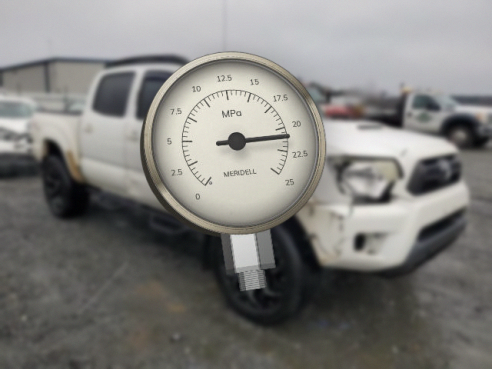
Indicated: 21MPa
